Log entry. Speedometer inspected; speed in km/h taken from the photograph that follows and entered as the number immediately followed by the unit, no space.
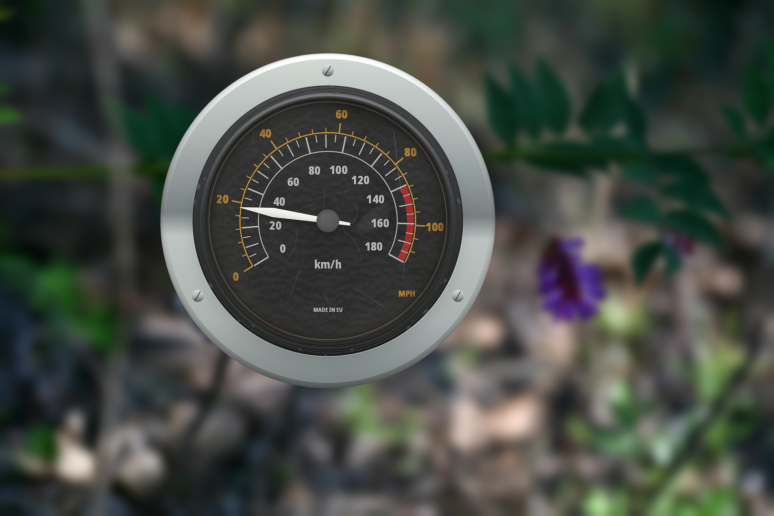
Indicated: 30km/h
